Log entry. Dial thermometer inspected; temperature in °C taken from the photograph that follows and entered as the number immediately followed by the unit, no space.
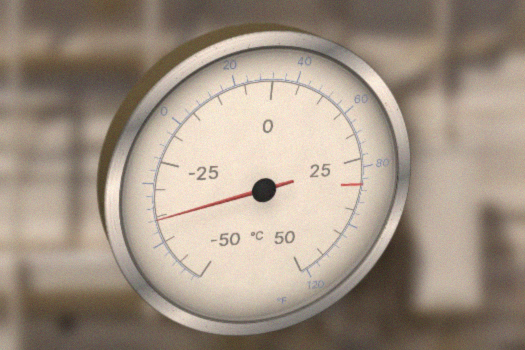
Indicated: -35°C
